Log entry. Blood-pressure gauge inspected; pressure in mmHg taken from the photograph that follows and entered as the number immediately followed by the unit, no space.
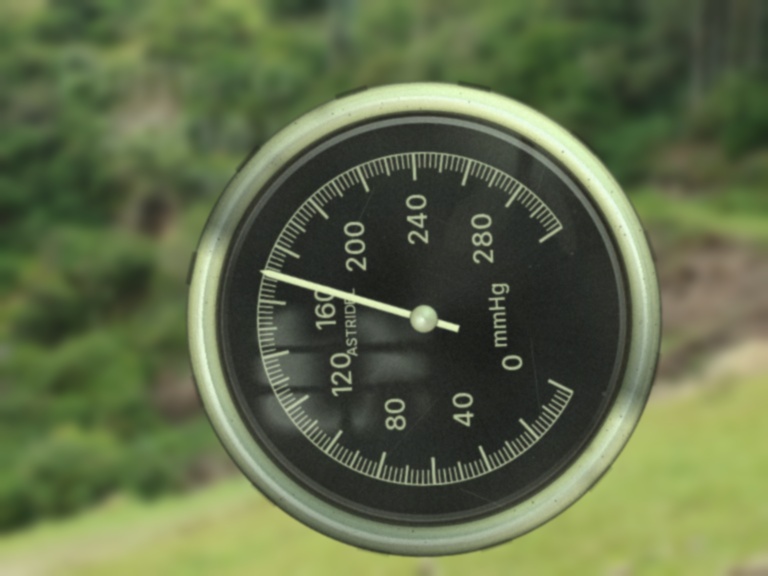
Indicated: 170mmHg
